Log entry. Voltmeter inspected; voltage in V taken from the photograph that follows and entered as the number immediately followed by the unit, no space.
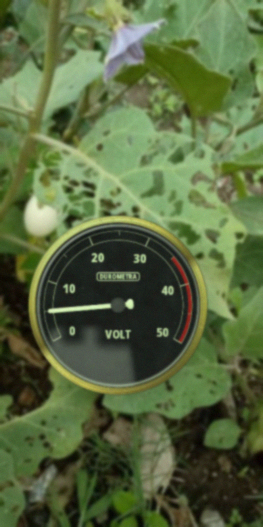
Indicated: 5V
